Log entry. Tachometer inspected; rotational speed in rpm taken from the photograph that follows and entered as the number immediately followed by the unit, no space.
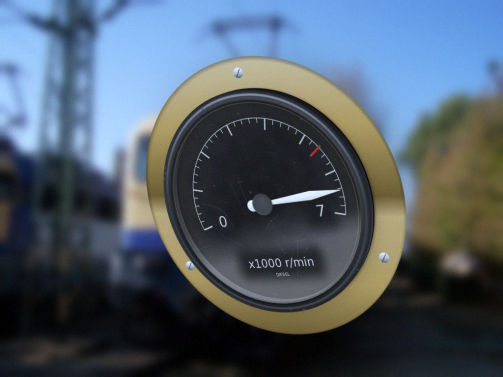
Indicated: 6400rpm
